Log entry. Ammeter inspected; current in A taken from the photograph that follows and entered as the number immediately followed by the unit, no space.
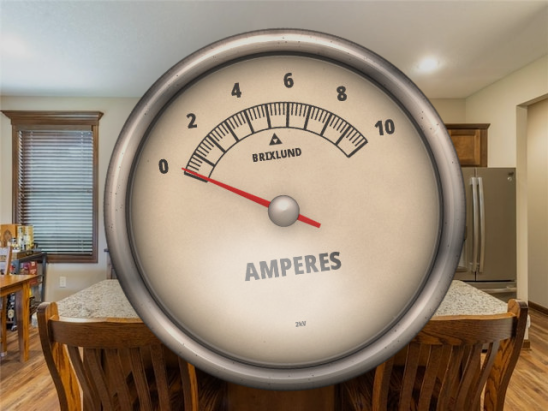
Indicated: 0.2A
